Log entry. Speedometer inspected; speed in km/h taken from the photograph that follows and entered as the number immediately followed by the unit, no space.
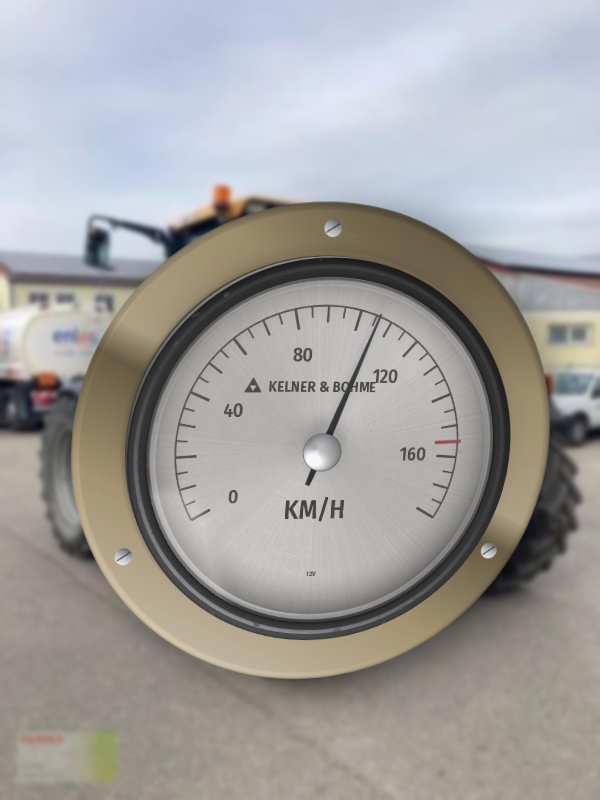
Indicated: 105km/h
